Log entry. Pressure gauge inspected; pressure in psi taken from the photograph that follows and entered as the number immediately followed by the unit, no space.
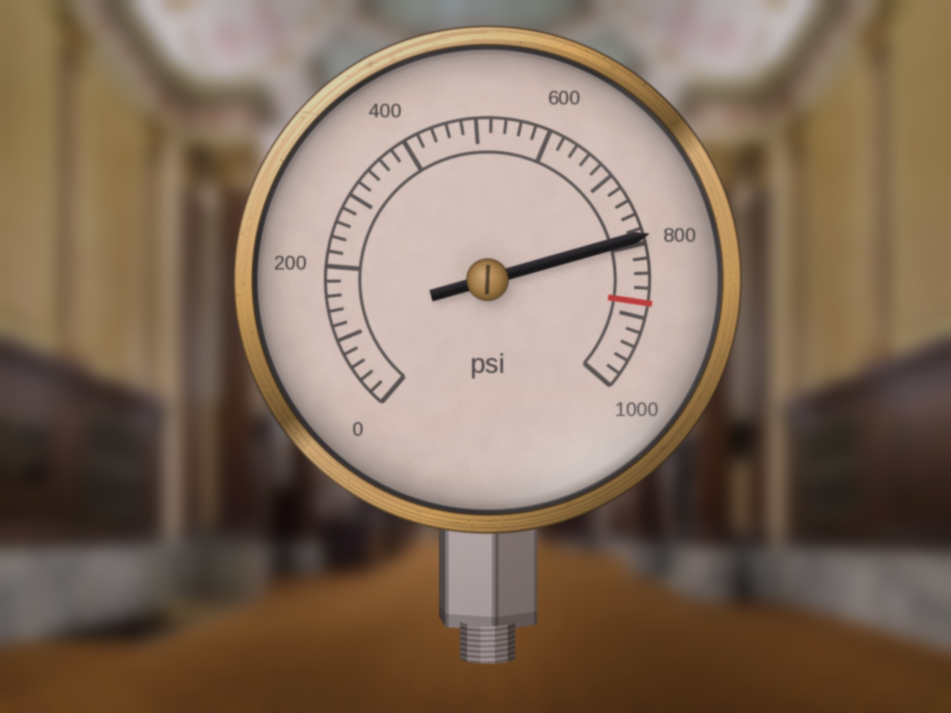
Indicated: 790psi
